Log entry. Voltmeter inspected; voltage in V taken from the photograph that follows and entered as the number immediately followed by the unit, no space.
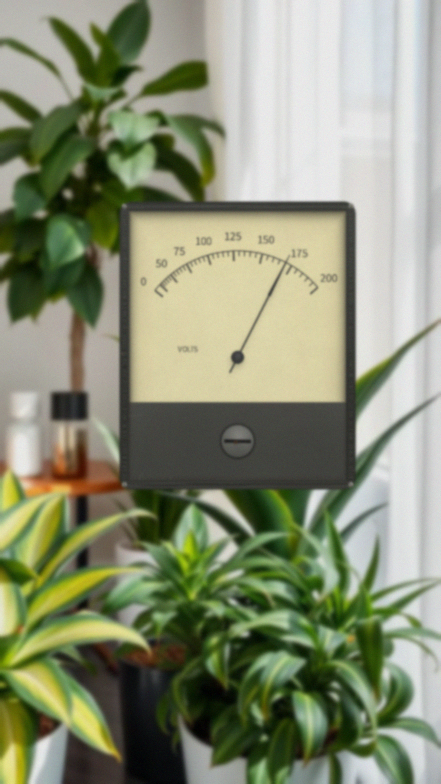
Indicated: 170V
